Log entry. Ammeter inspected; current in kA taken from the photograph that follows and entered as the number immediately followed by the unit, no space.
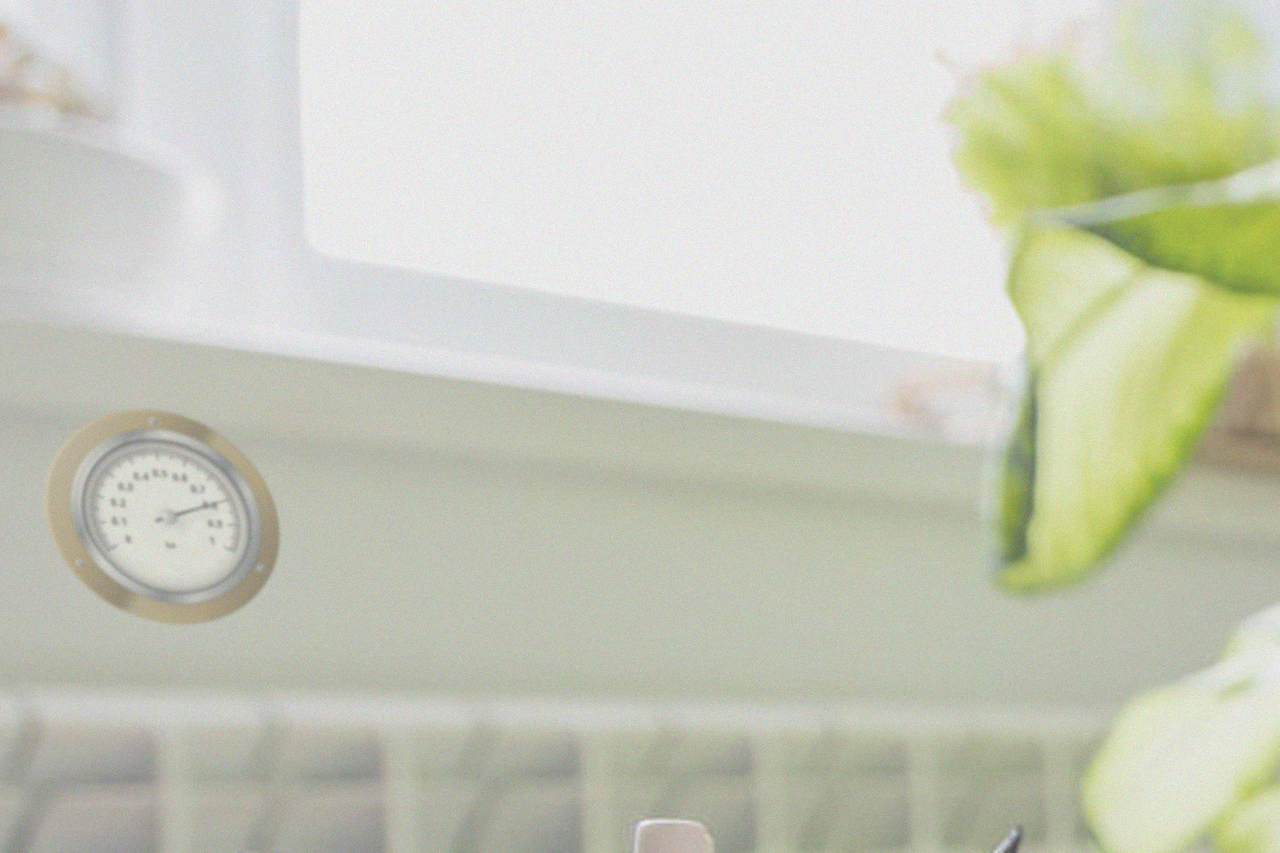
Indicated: 0.8kA
